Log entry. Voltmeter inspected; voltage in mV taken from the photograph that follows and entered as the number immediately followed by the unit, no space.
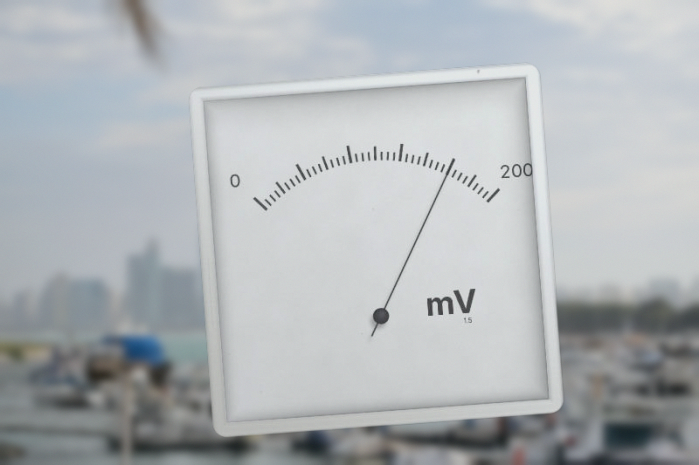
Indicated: 160mV
